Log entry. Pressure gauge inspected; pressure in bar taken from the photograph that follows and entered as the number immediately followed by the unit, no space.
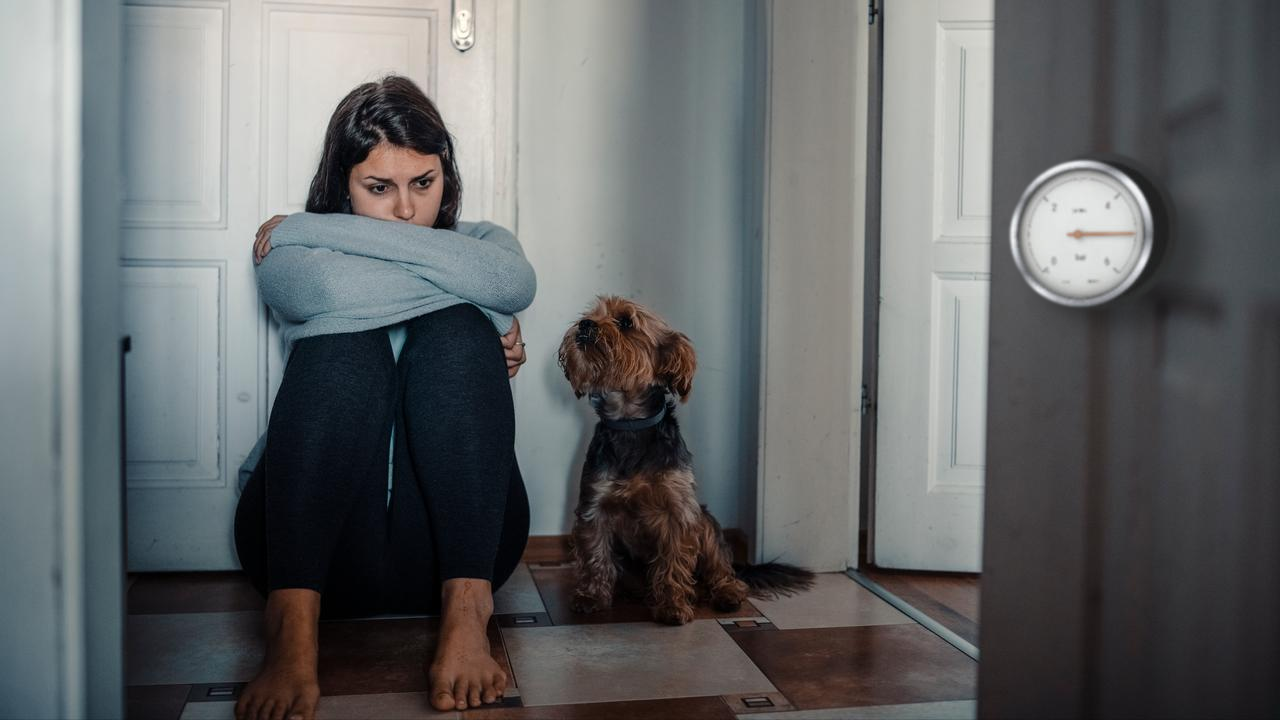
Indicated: 5bar
